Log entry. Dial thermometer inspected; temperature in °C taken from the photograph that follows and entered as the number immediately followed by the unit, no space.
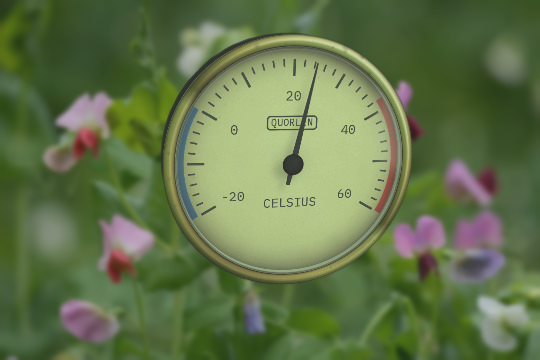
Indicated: 24°C
